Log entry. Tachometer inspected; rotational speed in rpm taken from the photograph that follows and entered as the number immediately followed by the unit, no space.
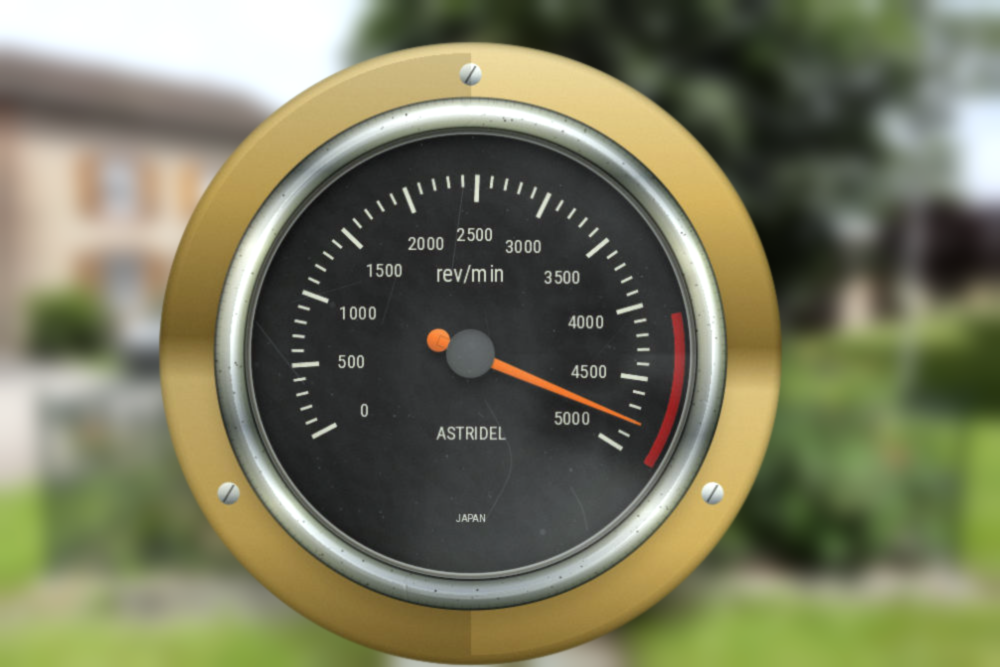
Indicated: 4800rpm
